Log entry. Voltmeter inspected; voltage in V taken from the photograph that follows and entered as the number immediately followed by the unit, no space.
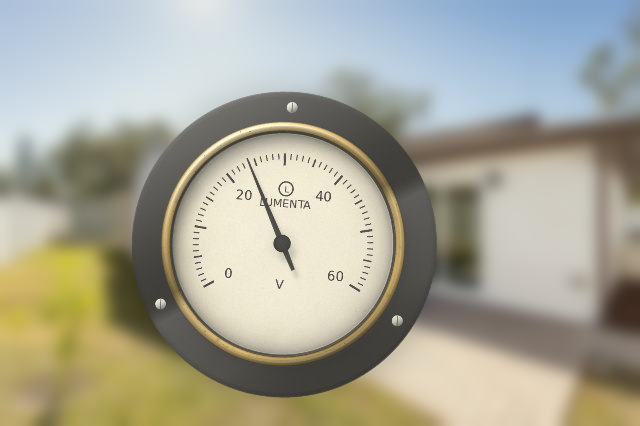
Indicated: 24V
